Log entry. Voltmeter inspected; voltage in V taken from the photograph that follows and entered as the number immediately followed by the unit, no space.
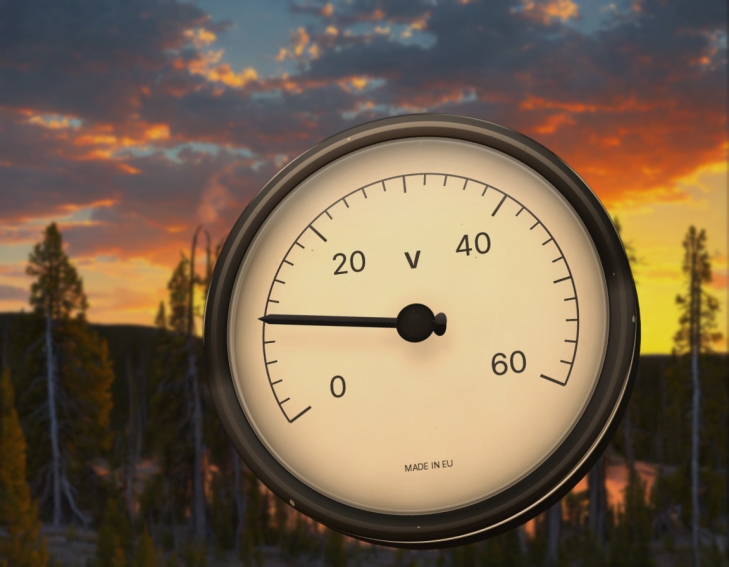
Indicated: 10V
